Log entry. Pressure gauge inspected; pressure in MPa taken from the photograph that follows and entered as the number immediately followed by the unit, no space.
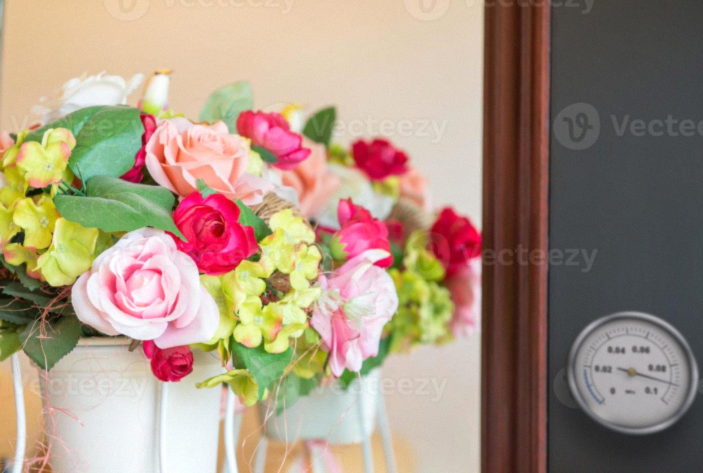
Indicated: 0.09MPa
